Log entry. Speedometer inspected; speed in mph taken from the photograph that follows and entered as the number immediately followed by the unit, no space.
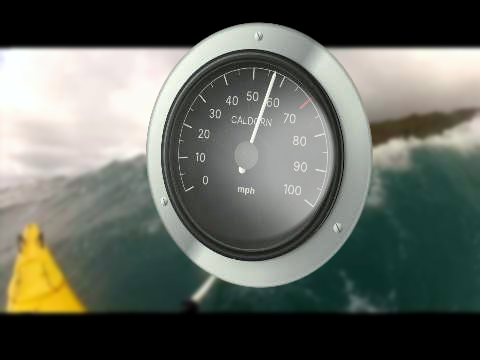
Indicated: 57.5mph
